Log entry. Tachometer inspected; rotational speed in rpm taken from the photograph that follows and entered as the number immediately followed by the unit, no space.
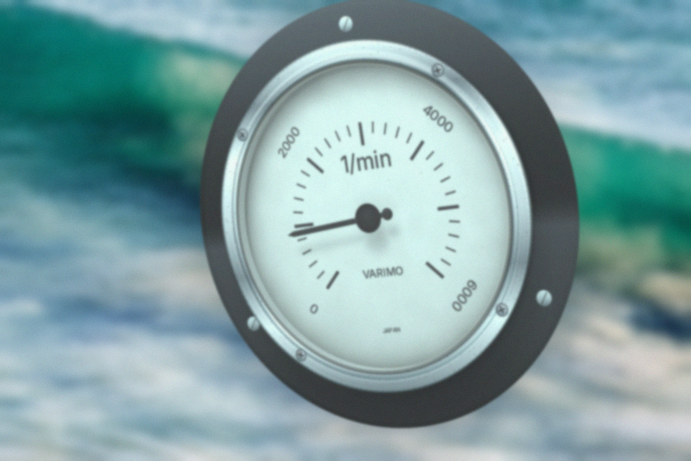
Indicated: 900rpm
